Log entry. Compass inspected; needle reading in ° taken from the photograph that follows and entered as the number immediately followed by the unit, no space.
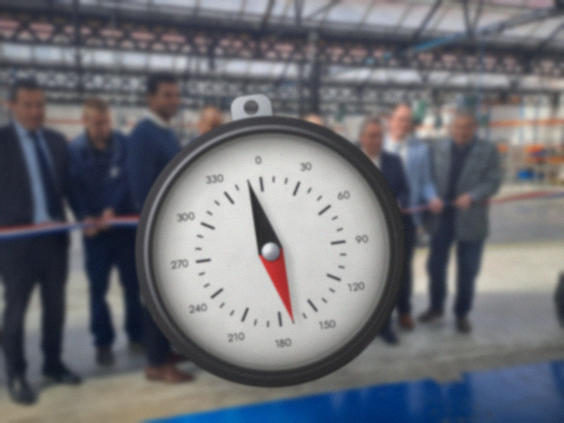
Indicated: 170°
